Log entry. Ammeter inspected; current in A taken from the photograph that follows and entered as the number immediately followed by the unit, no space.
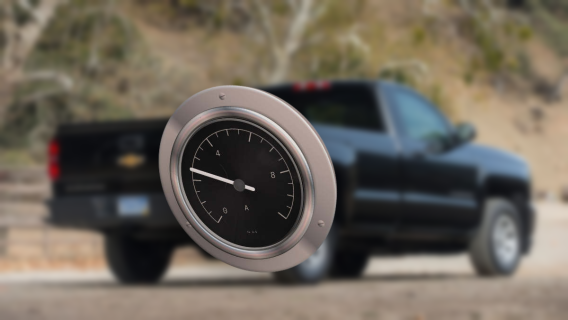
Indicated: 2.5A
